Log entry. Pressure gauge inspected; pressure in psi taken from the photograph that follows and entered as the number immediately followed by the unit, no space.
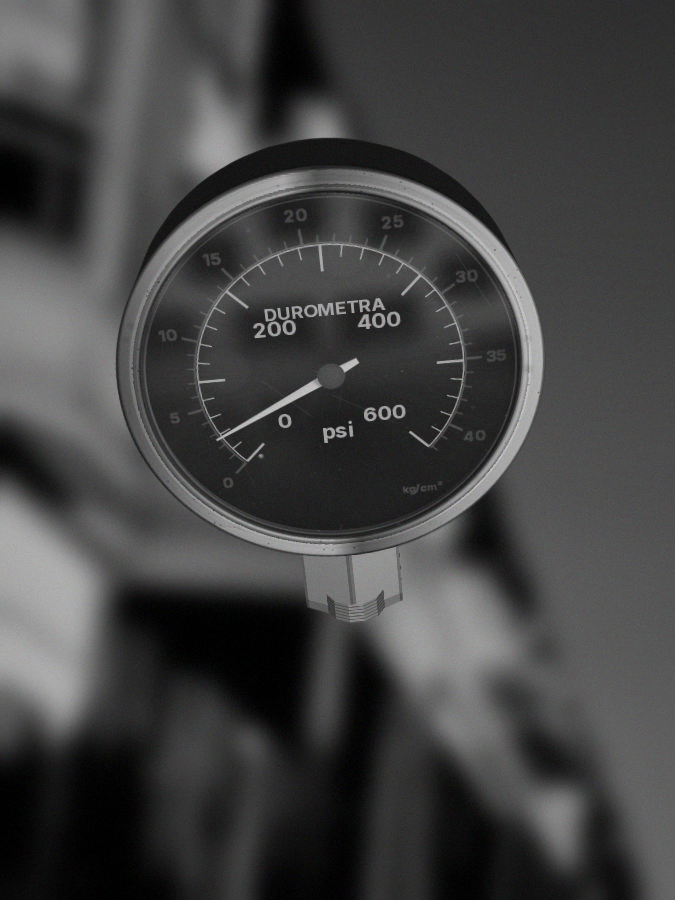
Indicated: 40psi
